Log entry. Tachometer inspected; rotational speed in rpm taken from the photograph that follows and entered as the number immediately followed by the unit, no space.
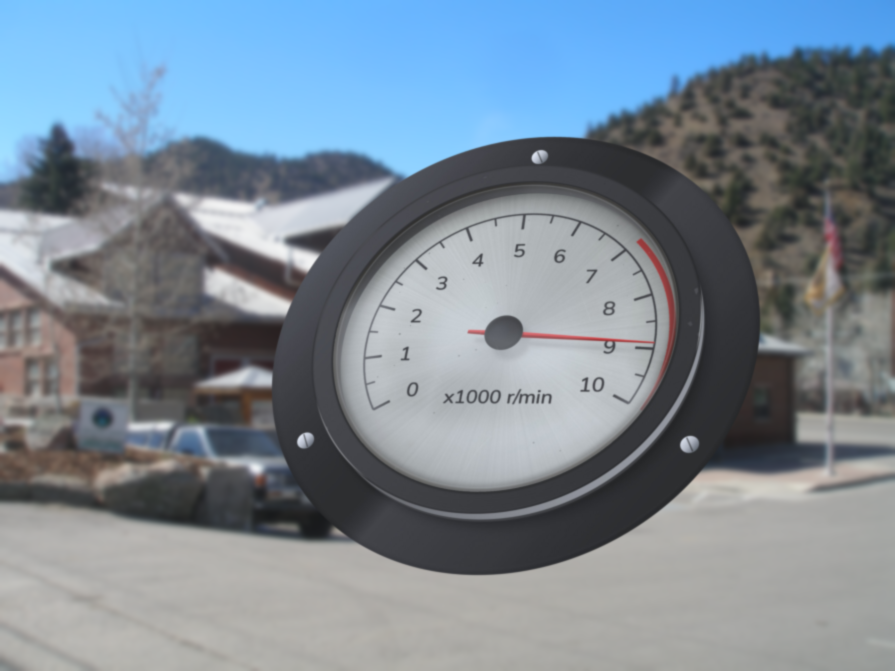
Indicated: 9000rpm
